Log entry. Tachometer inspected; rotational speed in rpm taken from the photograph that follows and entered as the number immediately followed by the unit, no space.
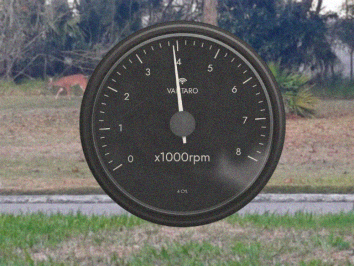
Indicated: 3900rpm
